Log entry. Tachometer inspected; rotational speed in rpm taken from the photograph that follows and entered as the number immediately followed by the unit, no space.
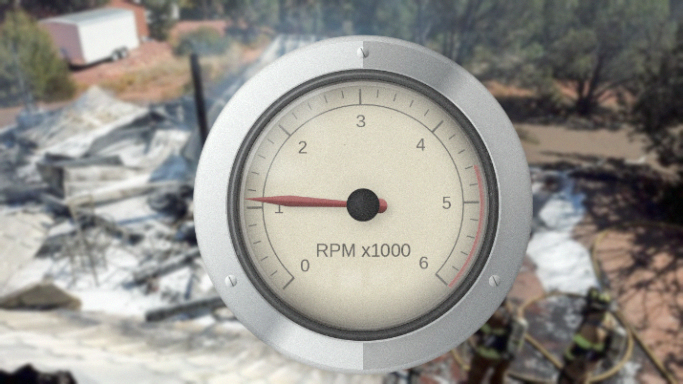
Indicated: 1100rpm
